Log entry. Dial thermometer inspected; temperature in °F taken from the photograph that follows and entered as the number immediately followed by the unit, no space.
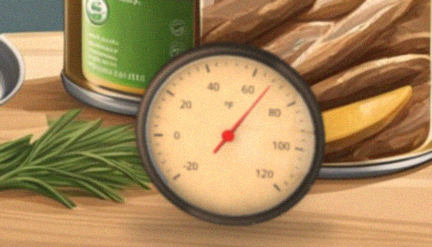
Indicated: 68°F
